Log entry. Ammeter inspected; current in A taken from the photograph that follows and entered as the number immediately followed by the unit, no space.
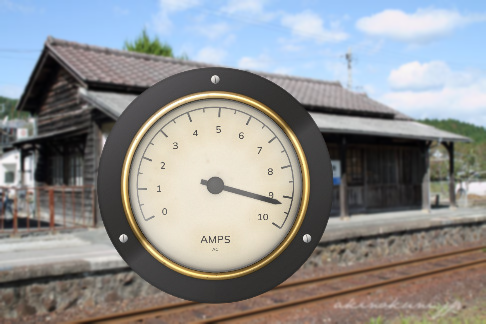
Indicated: 9.25A
